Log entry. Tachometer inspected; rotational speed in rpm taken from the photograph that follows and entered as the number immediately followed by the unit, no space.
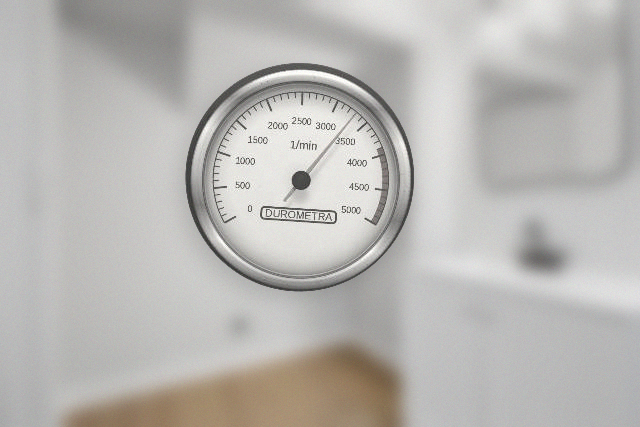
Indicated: 3300rpm
